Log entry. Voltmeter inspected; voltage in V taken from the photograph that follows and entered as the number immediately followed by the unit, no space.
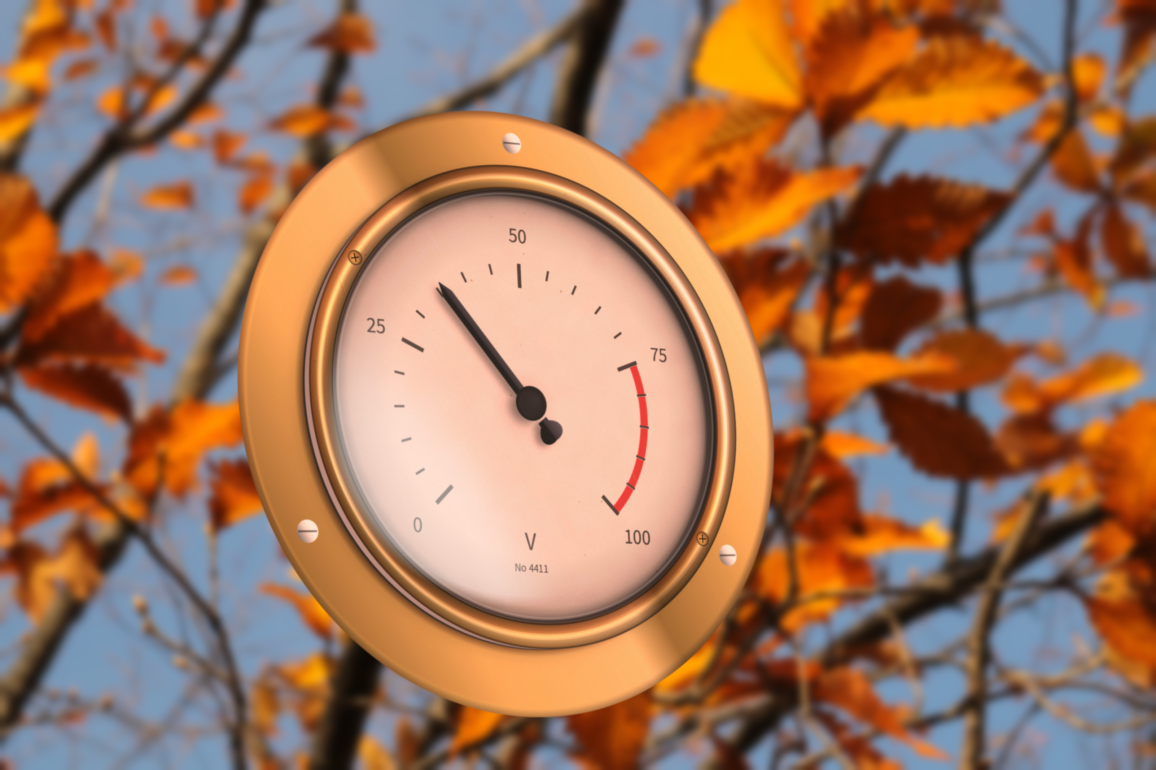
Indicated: 35V
